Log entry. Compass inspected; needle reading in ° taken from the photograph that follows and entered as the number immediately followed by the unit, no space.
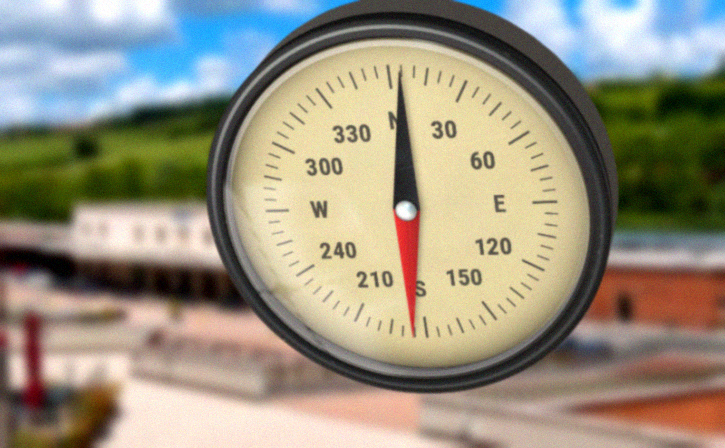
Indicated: 185°
